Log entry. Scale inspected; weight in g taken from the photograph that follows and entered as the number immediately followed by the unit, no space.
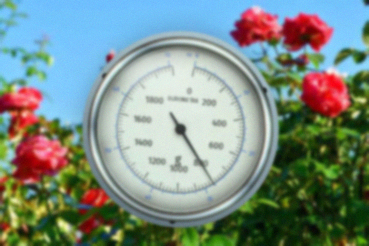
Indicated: 800g
